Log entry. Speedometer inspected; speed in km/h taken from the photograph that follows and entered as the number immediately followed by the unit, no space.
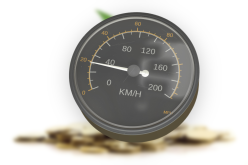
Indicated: 30km/h
